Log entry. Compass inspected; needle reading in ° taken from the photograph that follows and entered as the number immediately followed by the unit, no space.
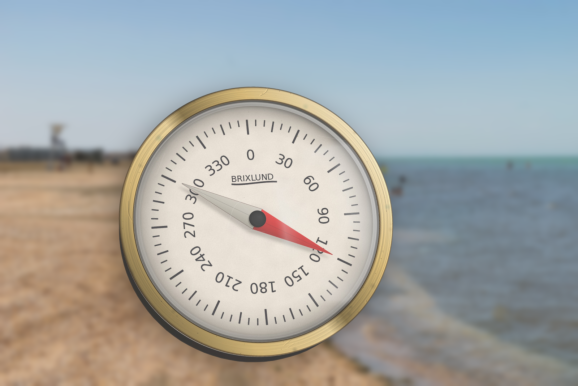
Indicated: 120°
